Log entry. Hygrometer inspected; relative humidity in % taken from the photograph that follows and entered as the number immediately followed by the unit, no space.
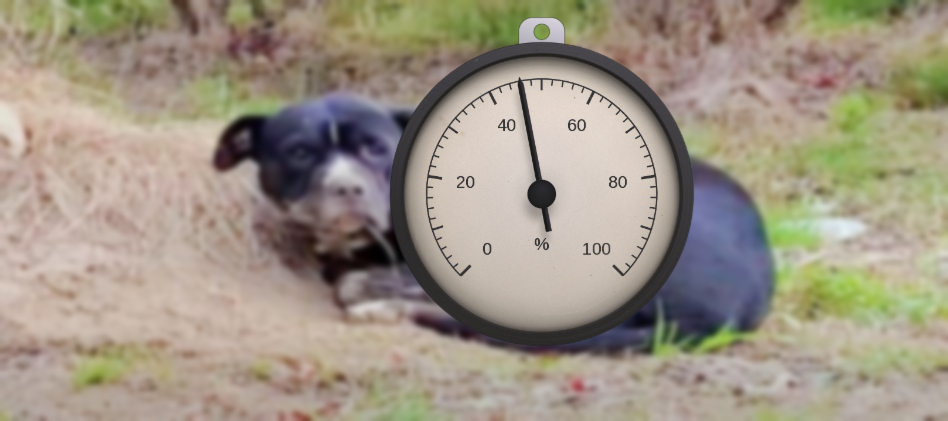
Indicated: 46%
